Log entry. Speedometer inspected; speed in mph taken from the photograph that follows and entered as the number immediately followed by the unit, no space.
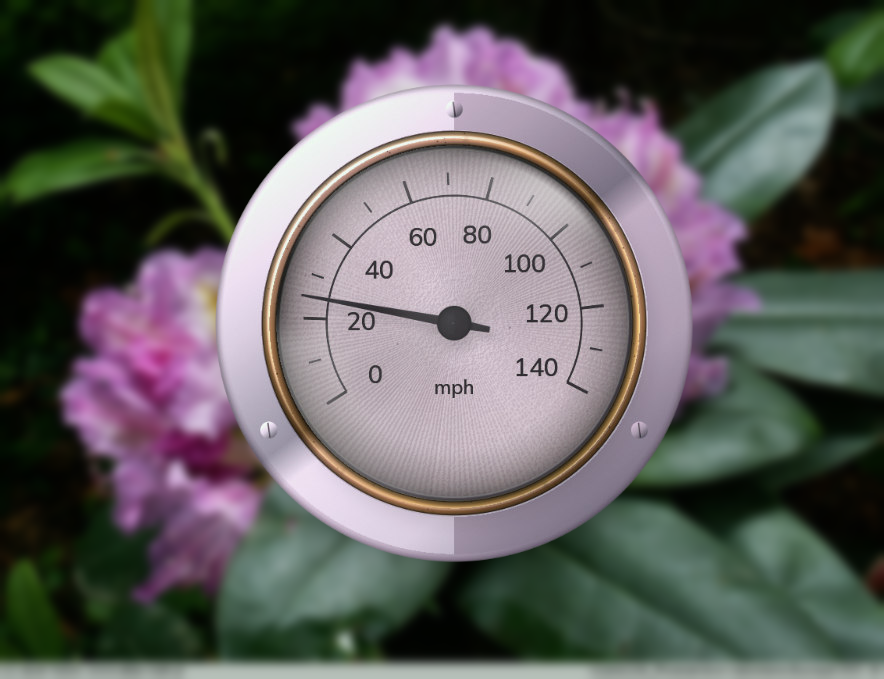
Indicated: 25mph
